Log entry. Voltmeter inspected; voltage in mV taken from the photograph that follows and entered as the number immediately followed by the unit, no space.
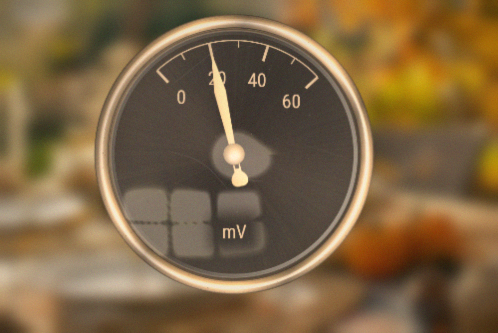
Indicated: 20mV
